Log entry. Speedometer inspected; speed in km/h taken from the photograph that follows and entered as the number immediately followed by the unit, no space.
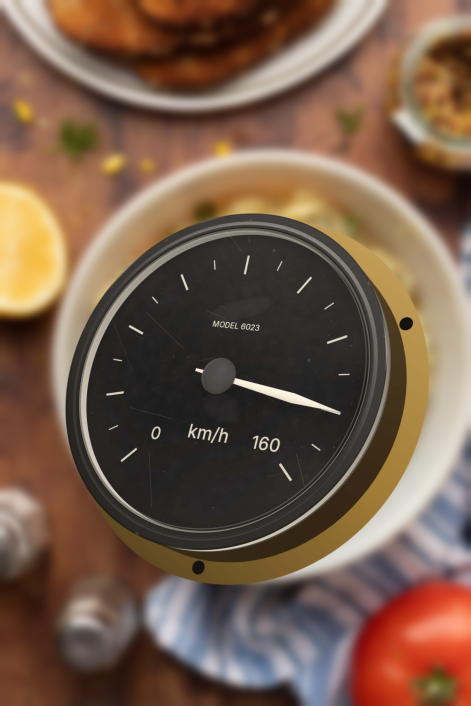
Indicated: 140km/h
